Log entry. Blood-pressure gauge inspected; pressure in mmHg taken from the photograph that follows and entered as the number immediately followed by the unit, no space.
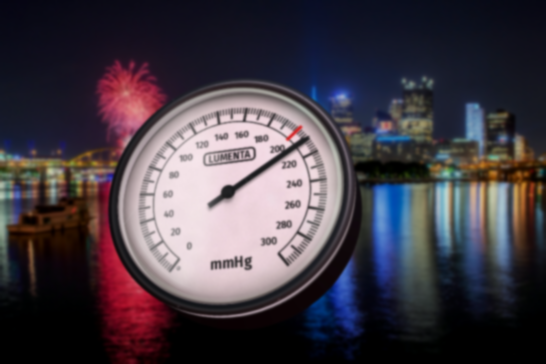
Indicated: 210mmHg
